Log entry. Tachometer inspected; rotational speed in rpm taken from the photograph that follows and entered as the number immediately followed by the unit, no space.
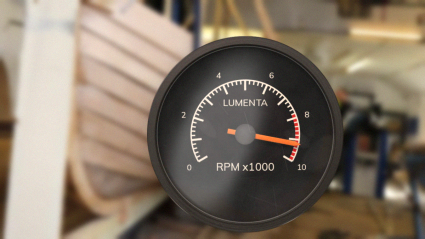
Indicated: 9200rpm
